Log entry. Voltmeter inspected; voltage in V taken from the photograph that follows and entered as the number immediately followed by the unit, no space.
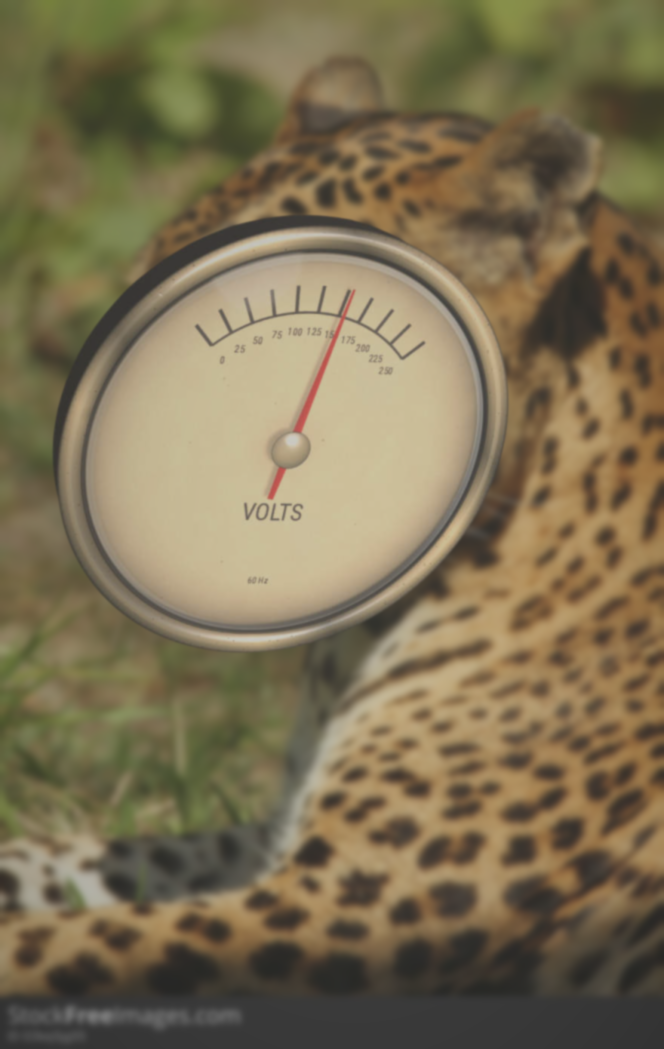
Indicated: 150V
